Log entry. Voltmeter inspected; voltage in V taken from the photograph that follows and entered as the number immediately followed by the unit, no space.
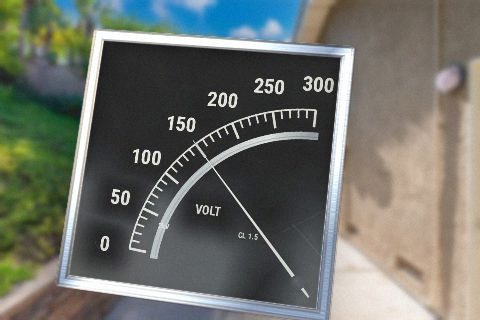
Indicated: 150V
